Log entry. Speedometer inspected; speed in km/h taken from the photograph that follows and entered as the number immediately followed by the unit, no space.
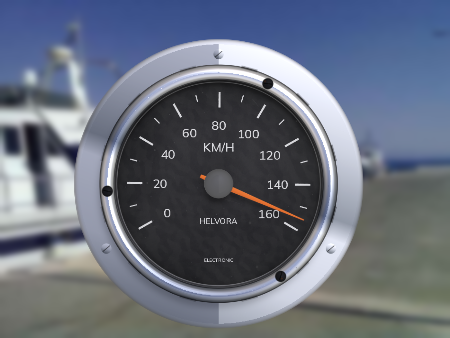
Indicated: 155km/h
